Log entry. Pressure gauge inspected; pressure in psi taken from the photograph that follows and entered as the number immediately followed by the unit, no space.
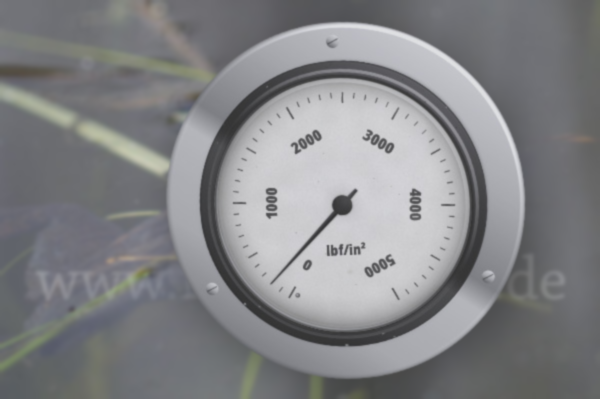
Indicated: 200psi
